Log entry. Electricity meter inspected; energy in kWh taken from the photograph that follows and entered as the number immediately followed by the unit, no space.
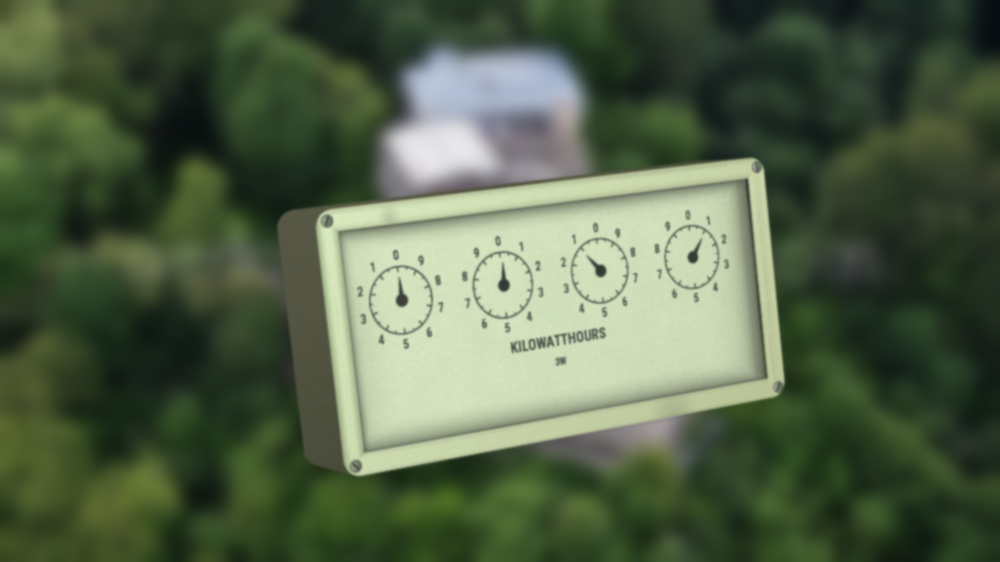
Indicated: 11kWh
